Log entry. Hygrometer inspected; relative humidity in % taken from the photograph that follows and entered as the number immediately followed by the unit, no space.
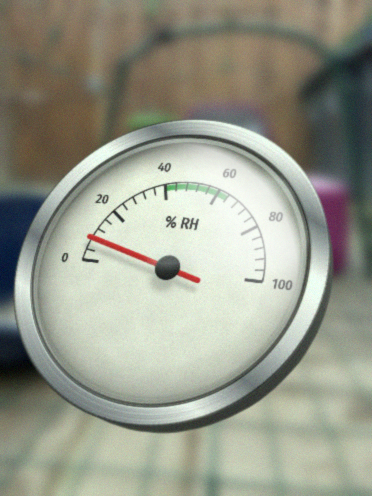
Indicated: 8%
